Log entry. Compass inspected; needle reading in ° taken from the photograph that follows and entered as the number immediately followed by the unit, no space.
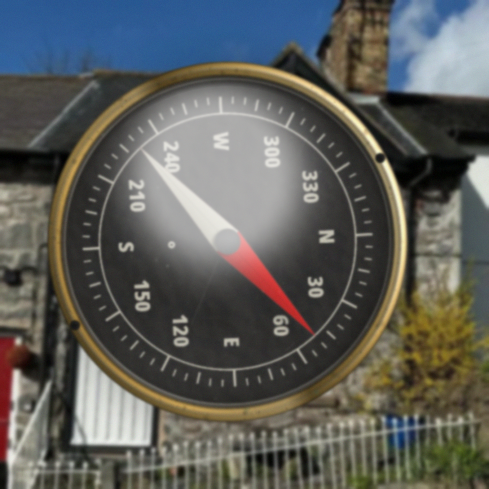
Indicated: 50°
